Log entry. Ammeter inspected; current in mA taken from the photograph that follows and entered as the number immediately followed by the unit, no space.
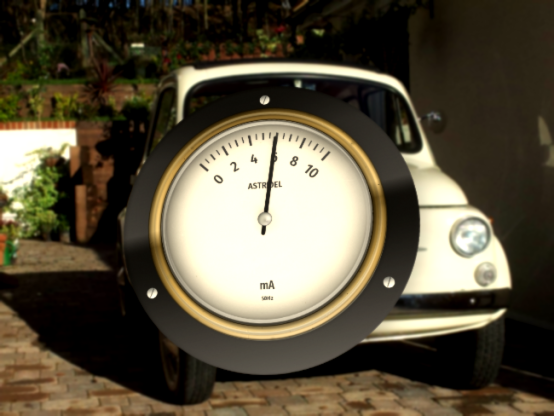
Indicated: 6mA
